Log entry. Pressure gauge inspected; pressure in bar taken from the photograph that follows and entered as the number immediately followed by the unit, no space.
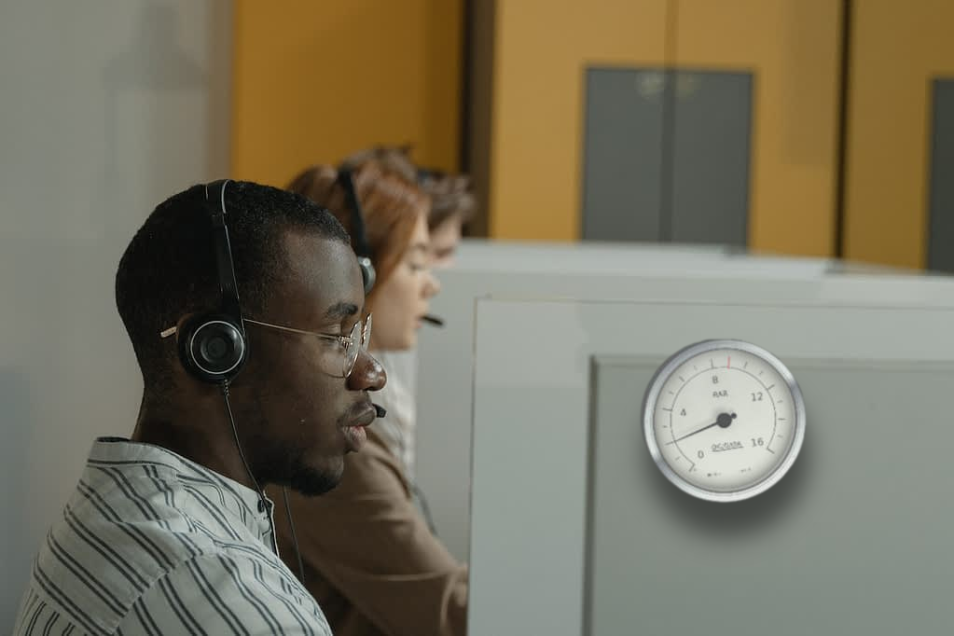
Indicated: 2bar
